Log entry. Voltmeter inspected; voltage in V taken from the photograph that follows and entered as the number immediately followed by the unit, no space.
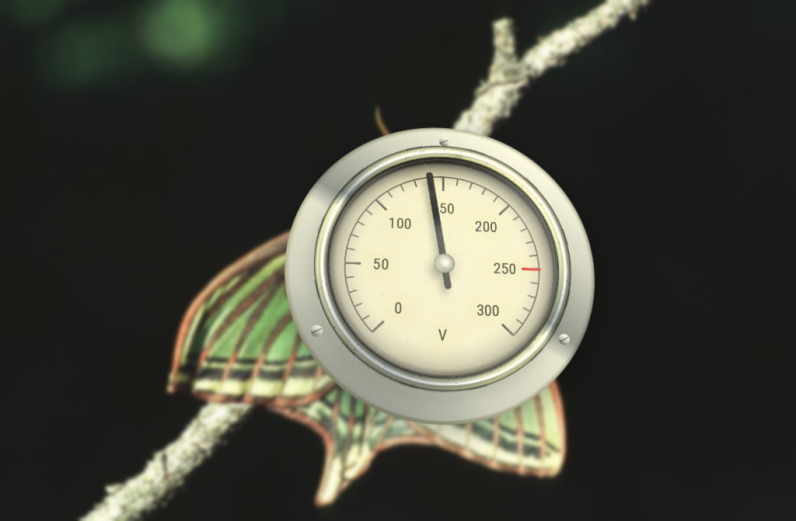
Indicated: 140V
